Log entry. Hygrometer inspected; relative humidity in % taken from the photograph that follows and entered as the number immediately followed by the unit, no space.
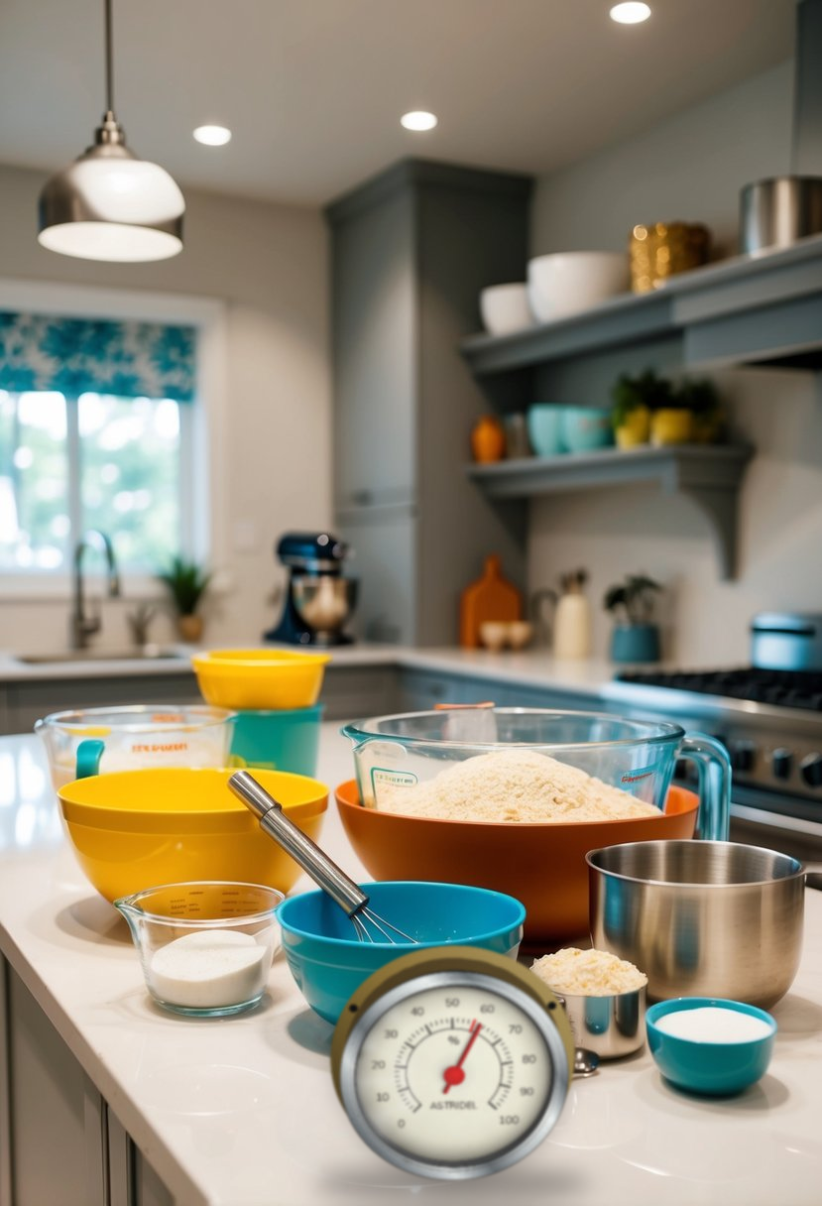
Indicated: 60%
